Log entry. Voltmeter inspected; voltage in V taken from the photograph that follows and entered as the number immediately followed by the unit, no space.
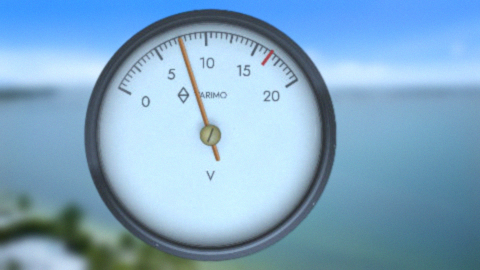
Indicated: 7.5V
